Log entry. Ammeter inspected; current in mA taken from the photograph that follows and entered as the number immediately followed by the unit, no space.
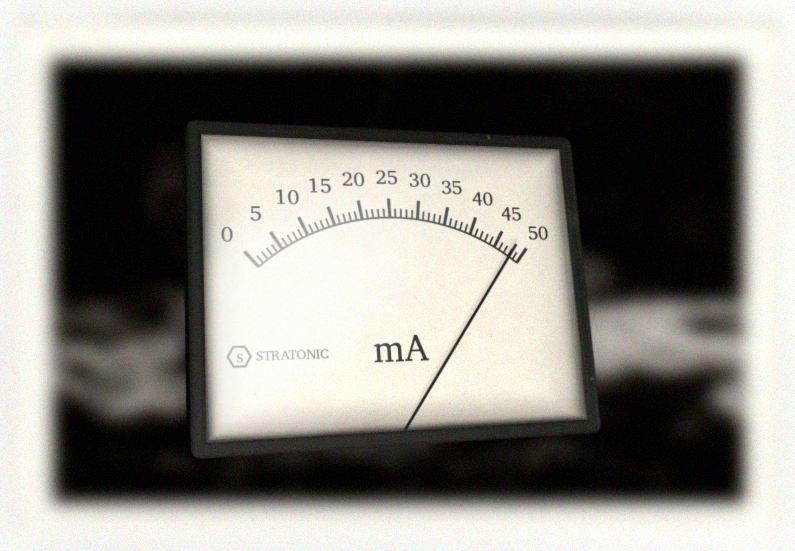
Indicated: 48mA
